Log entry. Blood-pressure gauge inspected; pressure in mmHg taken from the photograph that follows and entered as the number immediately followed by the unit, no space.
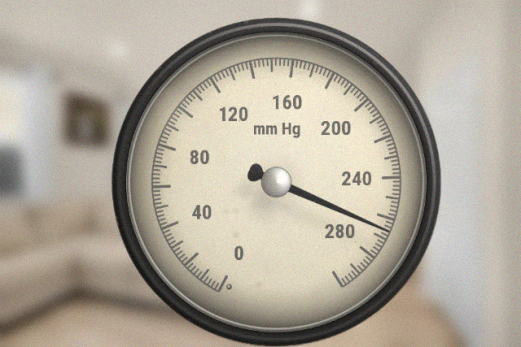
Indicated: 266mmHg
